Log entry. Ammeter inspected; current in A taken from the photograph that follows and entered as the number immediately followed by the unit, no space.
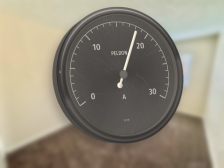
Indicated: 18A
